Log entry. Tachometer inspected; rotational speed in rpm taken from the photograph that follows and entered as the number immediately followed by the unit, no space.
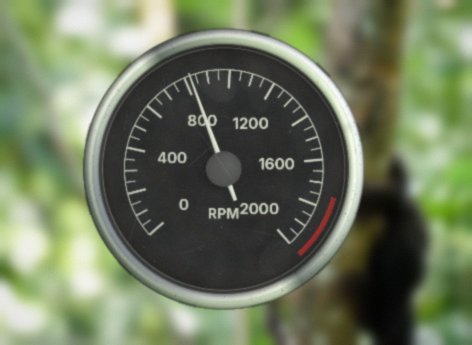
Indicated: 825rpm
